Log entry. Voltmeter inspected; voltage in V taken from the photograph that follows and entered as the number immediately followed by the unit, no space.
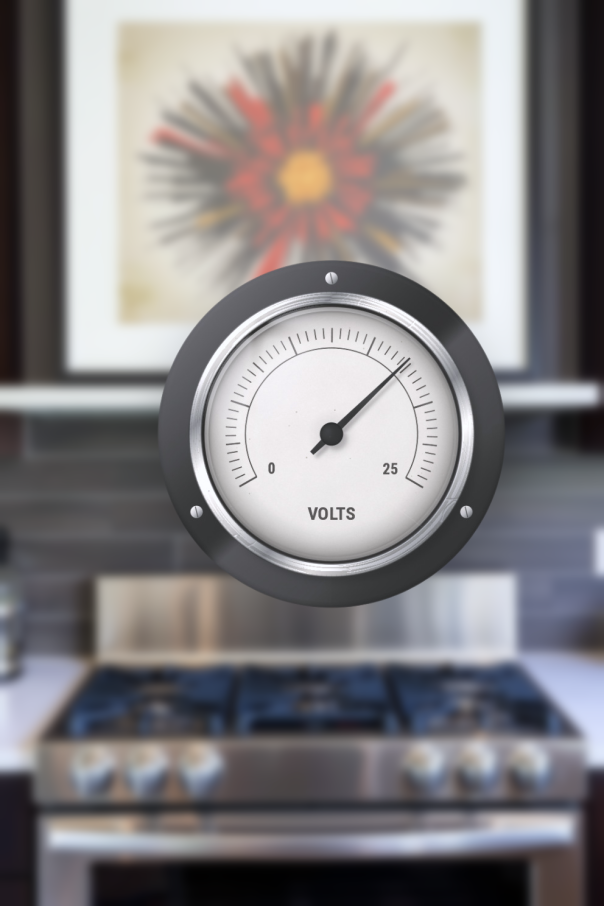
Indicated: 17.25V
